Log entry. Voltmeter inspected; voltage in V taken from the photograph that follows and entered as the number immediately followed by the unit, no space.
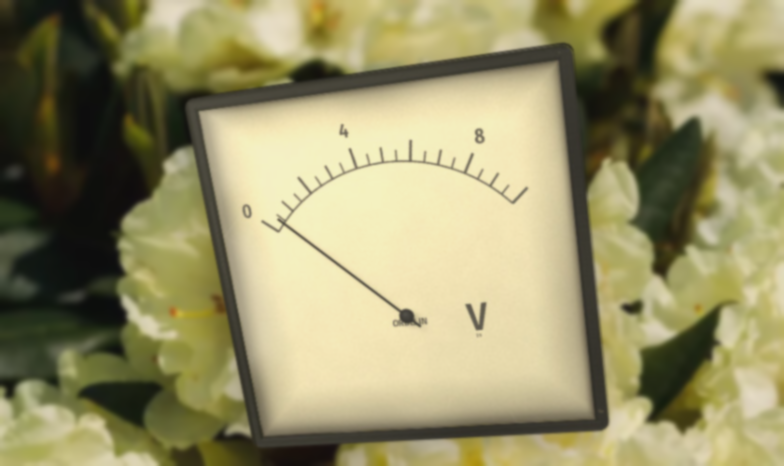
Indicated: 0.5V
